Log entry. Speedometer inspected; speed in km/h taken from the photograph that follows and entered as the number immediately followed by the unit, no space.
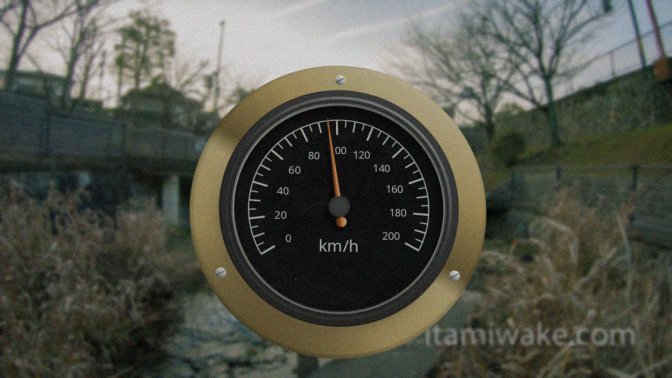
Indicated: 95km/h
